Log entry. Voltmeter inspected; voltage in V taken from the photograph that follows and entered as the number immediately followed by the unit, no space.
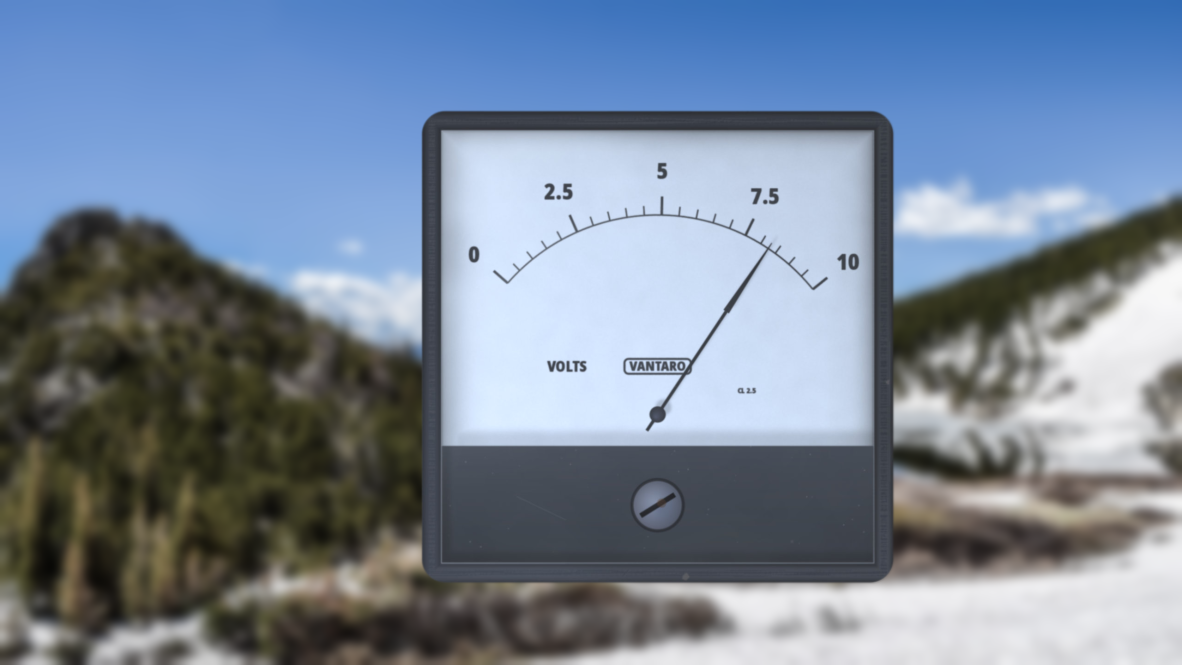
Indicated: 8.25V
